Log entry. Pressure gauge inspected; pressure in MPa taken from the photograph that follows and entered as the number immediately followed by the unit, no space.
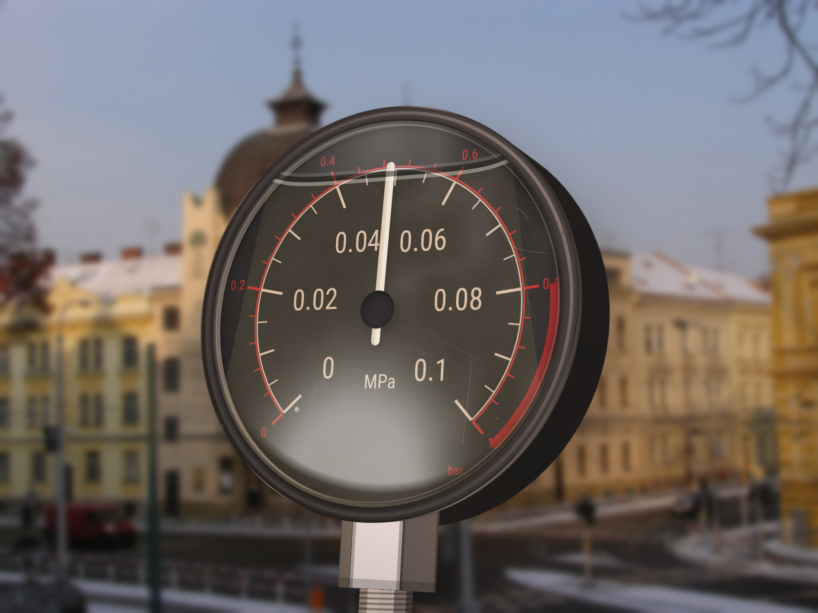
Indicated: 0.05MPa
